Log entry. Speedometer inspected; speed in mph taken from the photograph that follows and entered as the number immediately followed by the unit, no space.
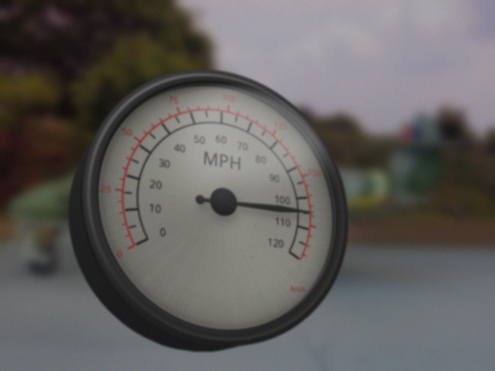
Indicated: 105mph
